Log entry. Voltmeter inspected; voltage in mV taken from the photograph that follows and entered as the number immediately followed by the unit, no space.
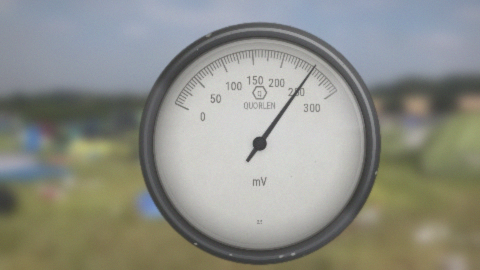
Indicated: 250mV
